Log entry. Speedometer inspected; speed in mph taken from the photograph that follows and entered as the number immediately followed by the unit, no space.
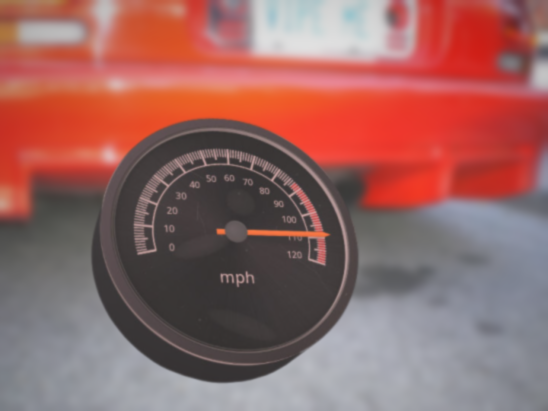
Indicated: 110mph
